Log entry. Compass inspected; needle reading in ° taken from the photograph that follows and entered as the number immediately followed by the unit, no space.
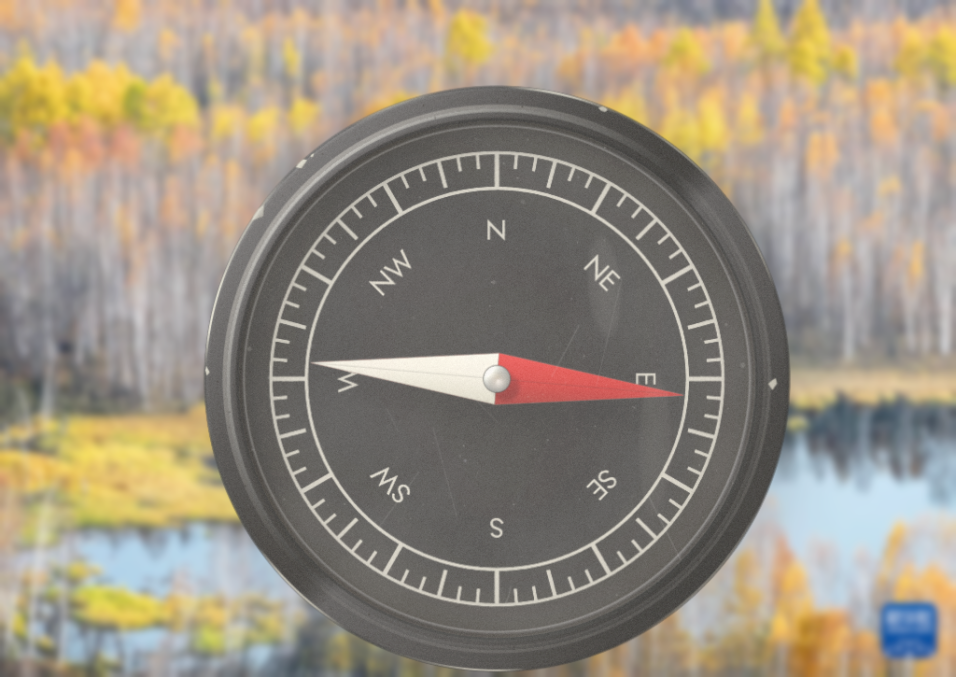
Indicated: 95°
